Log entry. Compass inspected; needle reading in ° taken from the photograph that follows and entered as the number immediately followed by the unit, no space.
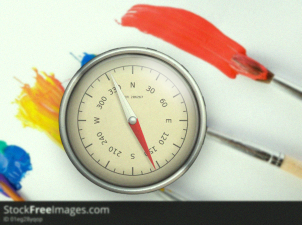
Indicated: 155°
